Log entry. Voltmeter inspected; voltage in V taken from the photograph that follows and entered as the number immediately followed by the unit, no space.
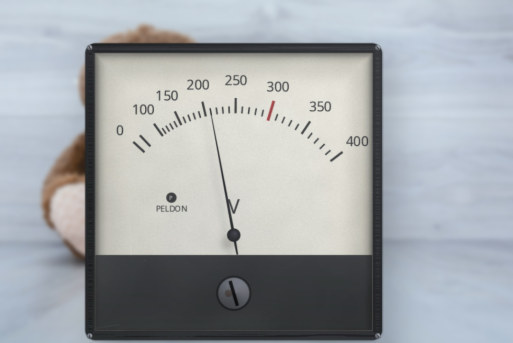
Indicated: 210V
